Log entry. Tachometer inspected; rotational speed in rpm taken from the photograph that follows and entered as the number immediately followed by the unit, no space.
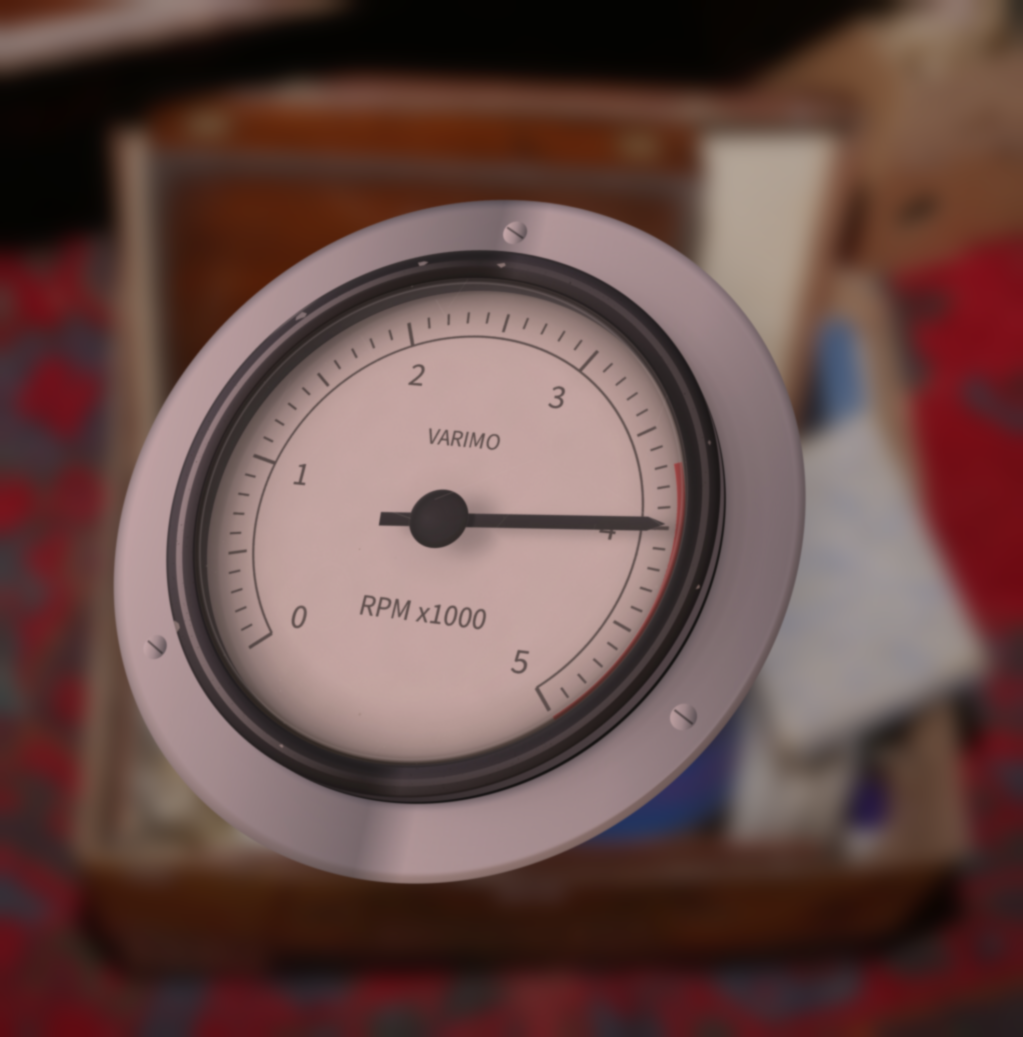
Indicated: 4000rpm
